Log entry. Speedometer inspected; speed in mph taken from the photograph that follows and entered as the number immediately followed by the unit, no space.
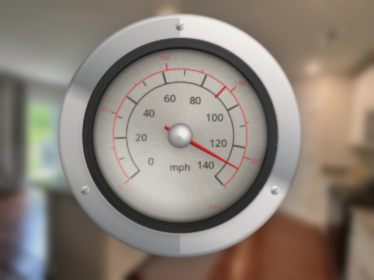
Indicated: 130mph
